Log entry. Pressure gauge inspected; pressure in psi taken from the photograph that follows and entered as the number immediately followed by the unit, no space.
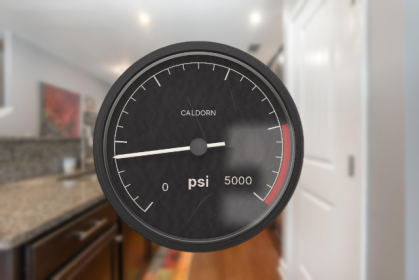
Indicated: 800psi
